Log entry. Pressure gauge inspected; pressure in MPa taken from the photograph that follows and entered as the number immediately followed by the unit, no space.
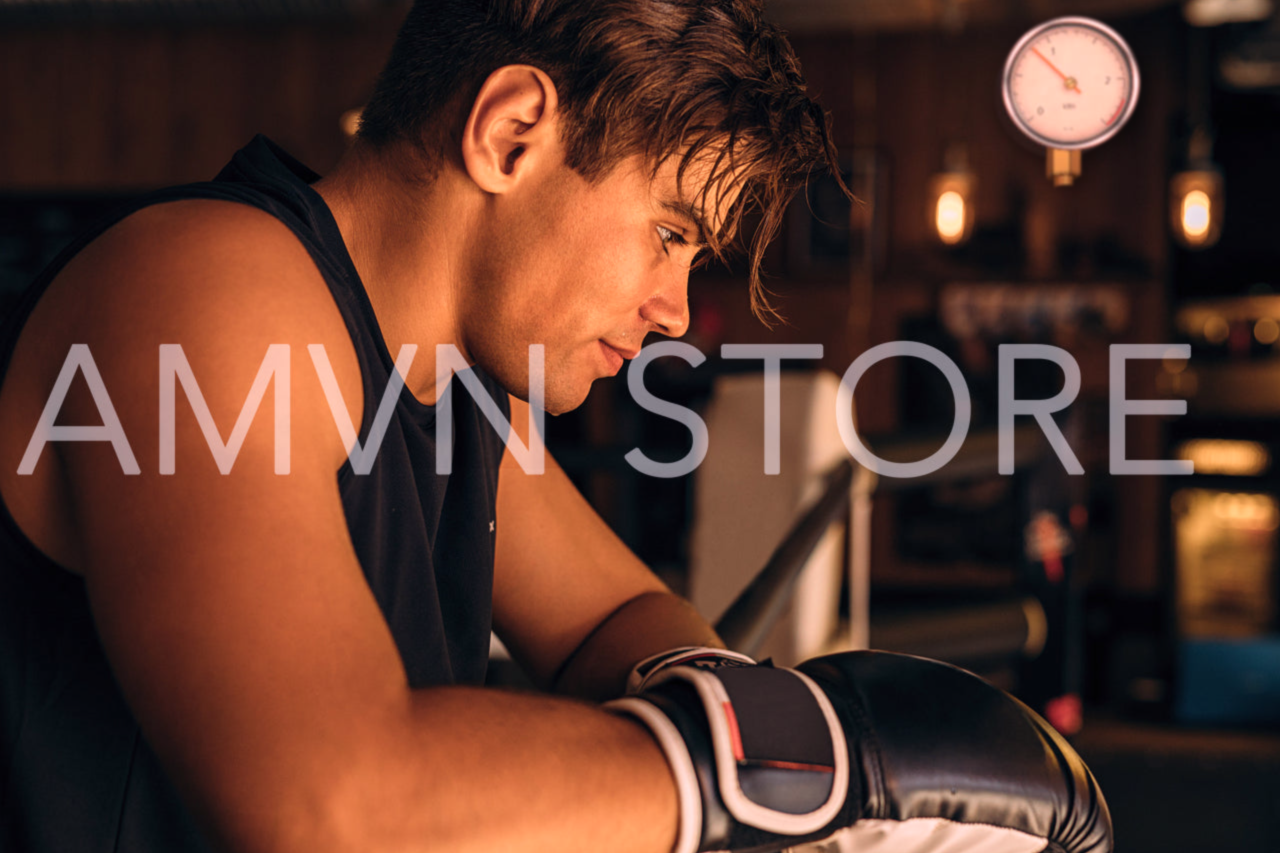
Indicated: 0.8MPa
